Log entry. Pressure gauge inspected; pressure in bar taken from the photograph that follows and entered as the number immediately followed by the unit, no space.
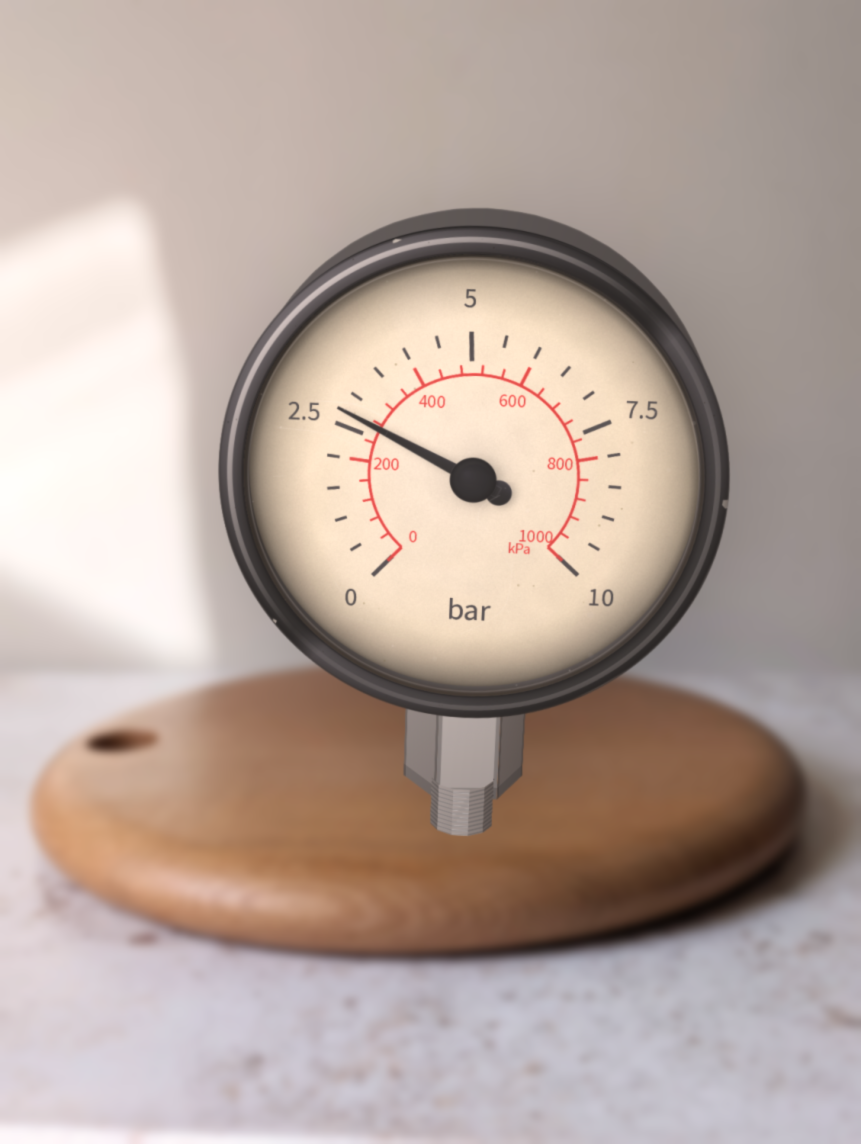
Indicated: 2.75bar
